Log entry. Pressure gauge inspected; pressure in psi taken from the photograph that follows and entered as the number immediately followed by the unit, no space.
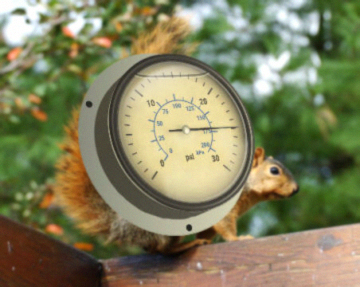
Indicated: 25psi
